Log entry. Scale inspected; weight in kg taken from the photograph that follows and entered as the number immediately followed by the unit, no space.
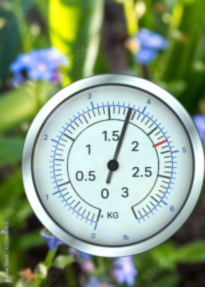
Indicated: 1.7kg
